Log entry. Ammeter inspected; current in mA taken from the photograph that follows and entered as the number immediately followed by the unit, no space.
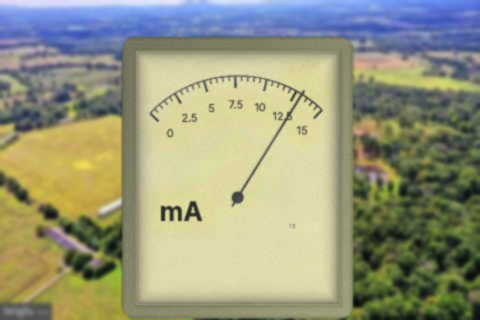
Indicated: 13mA
